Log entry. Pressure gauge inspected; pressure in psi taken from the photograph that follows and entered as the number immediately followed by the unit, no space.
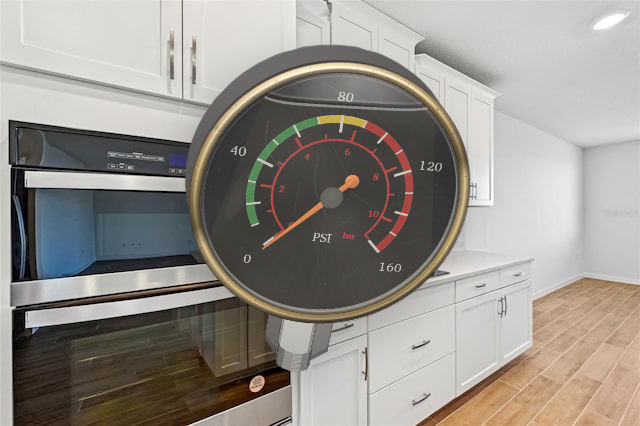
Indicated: 0psi
